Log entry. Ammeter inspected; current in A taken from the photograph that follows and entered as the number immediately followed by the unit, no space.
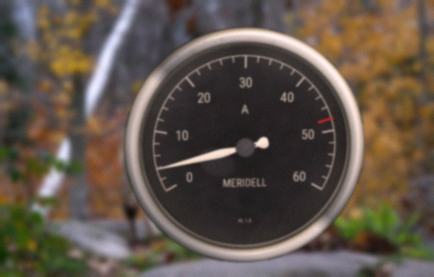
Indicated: 4A
